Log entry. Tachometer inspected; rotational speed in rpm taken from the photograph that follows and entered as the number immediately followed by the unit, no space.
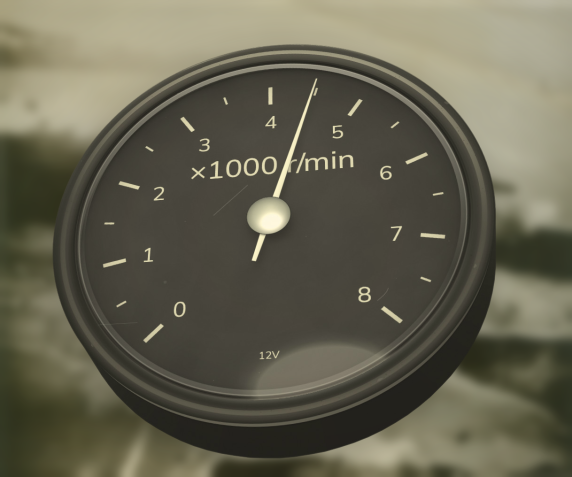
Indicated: 4500rpm
